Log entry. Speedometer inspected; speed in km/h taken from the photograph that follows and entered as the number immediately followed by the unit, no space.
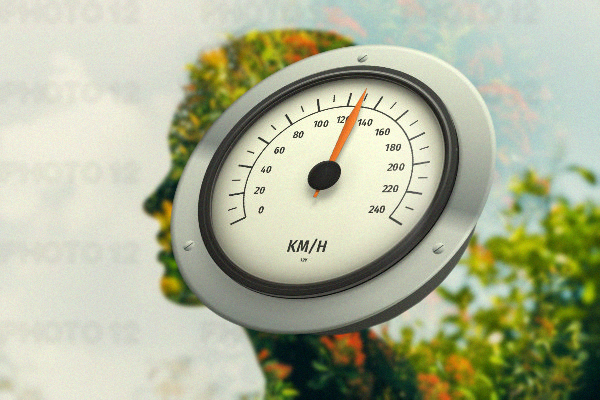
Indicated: 130km/h
